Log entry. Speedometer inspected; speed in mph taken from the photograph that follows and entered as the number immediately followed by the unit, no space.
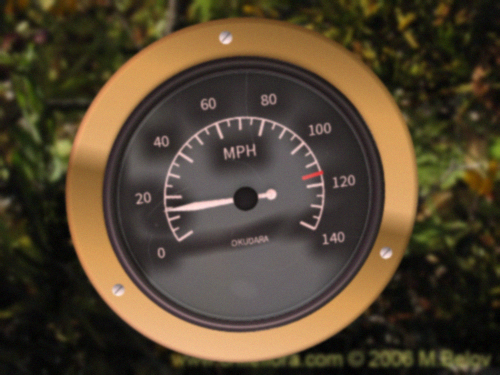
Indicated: 15mph
